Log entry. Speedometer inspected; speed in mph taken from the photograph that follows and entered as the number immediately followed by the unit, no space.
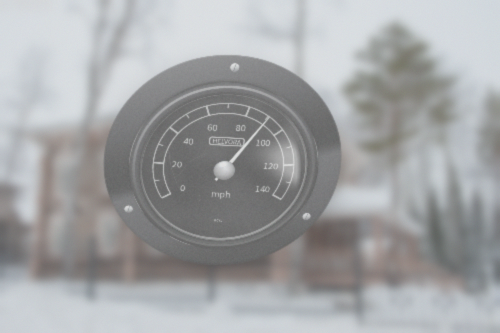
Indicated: 90mph
